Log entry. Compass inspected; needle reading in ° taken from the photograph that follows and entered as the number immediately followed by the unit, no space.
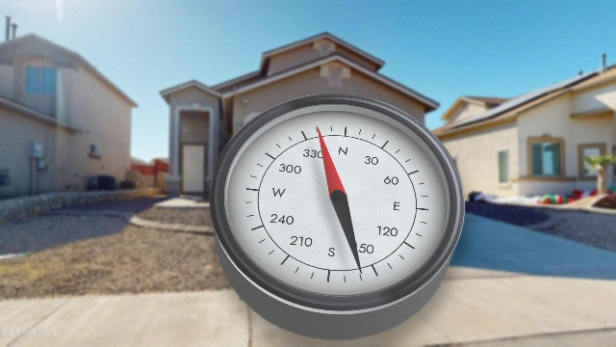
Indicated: 340°
